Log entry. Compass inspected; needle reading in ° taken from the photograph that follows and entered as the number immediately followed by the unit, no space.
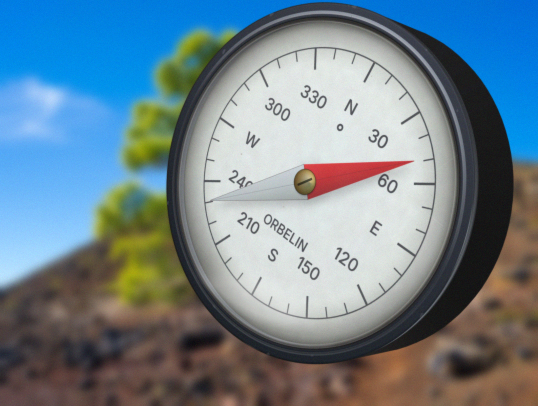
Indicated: 50°
